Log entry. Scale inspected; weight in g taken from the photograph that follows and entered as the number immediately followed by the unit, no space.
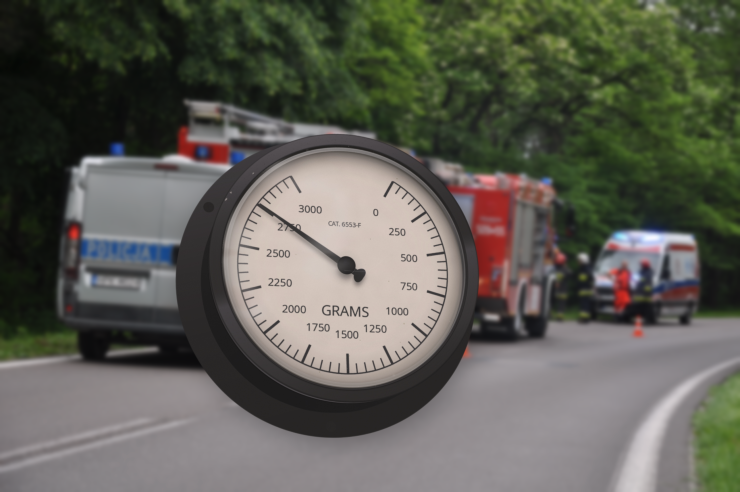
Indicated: 2750g
